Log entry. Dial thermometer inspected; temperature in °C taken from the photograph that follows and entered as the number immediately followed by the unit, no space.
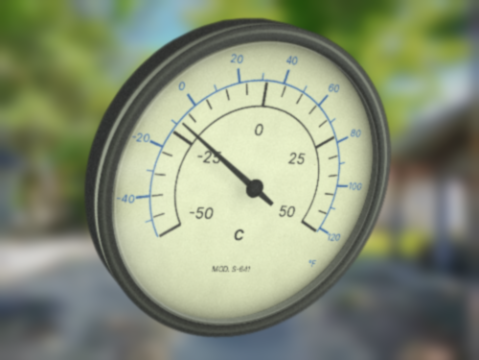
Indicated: -22.5°C
